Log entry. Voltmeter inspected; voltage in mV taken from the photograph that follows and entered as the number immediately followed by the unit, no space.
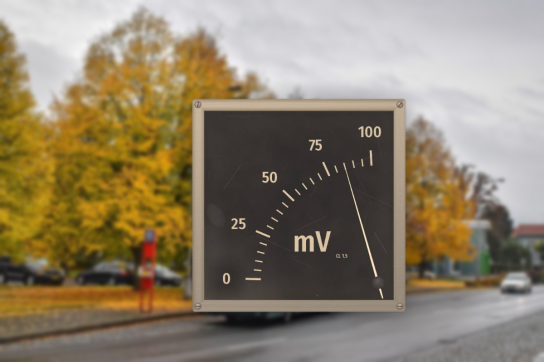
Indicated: 85mV
